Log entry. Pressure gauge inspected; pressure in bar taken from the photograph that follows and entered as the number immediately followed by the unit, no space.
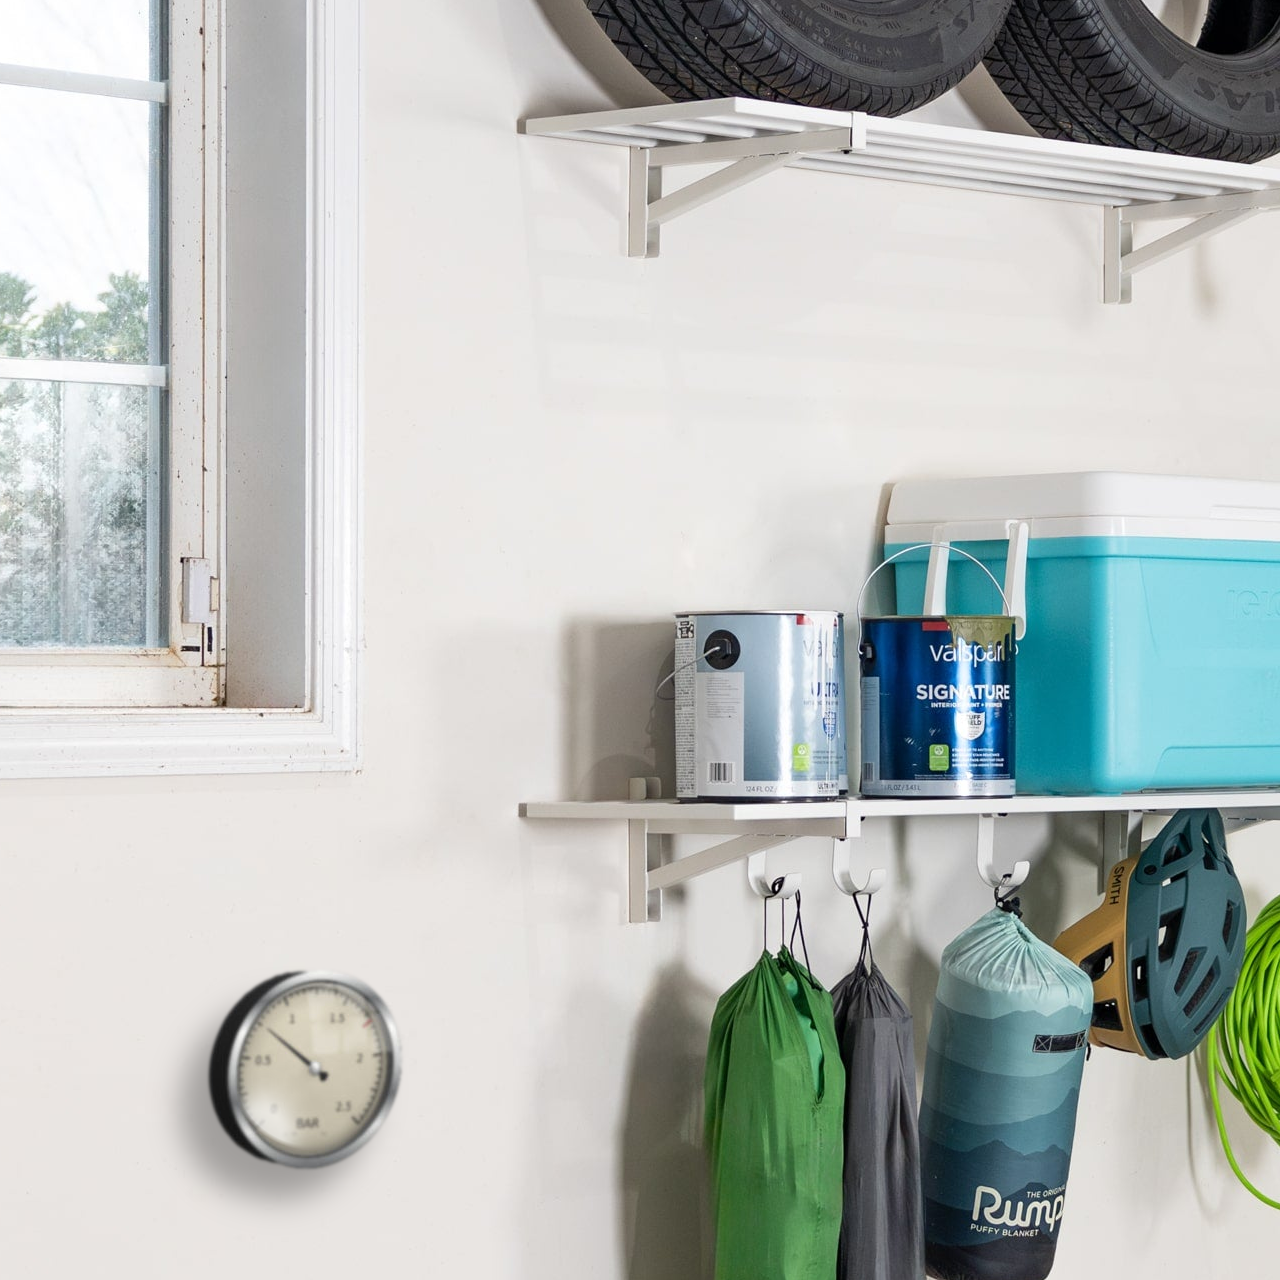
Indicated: 0.75bar
